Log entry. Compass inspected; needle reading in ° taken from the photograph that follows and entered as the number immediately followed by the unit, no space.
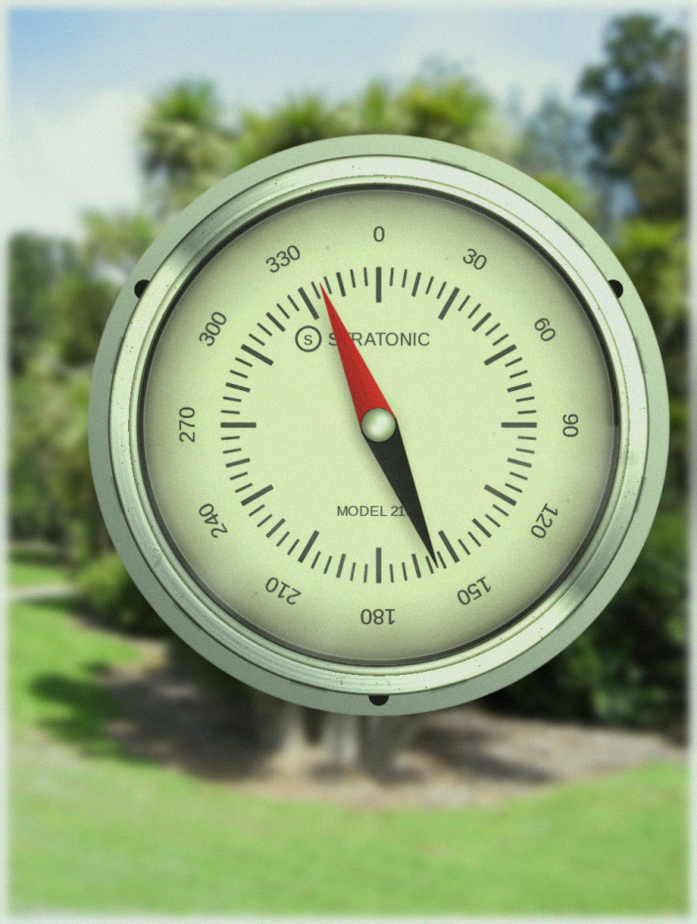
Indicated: 337.5°
